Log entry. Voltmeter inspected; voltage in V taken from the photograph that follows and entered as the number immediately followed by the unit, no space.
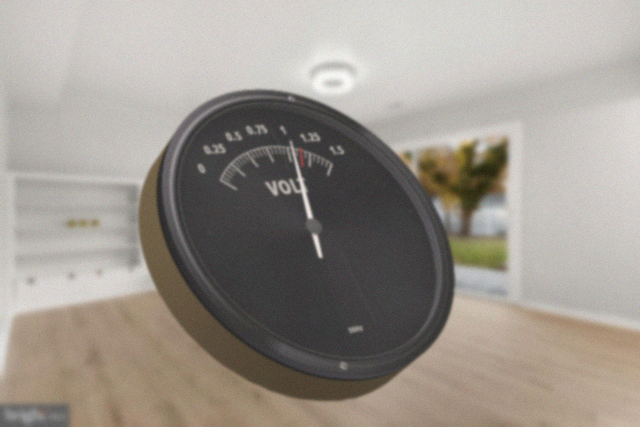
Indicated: 1V
